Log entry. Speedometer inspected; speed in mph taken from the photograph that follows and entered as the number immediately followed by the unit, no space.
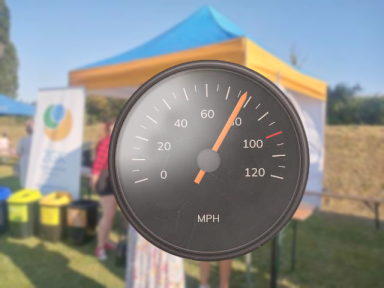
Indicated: 77.5mph
